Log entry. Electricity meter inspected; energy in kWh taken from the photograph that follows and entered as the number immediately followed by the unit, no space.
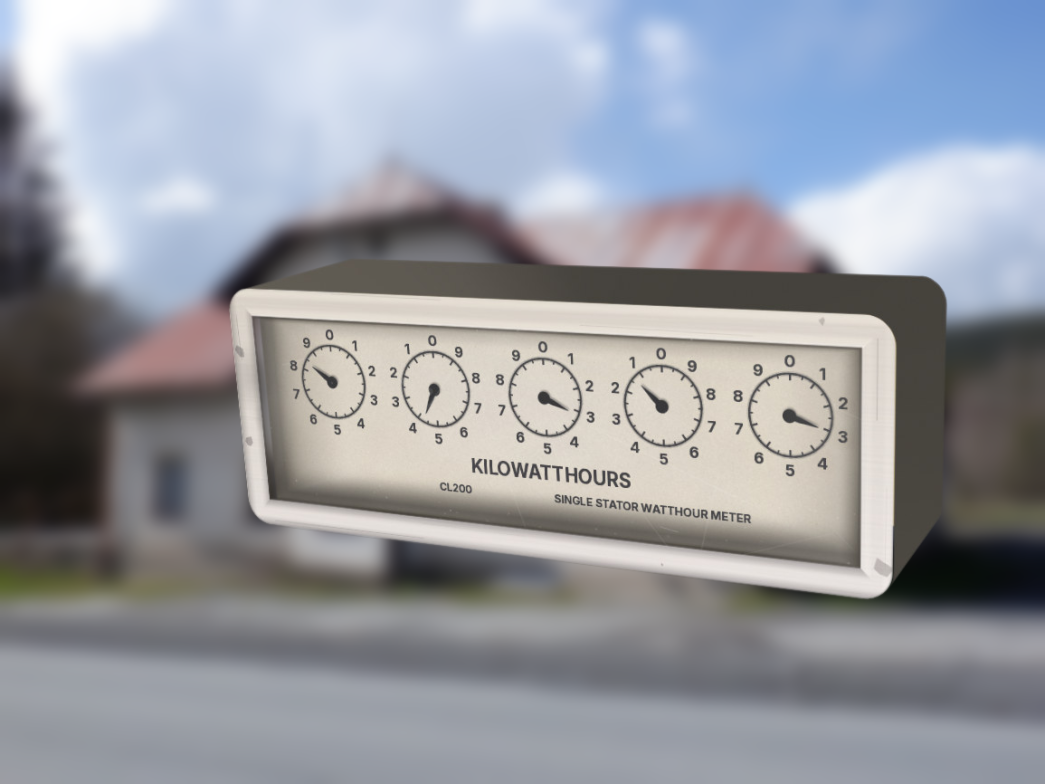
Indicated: 84313kWh
